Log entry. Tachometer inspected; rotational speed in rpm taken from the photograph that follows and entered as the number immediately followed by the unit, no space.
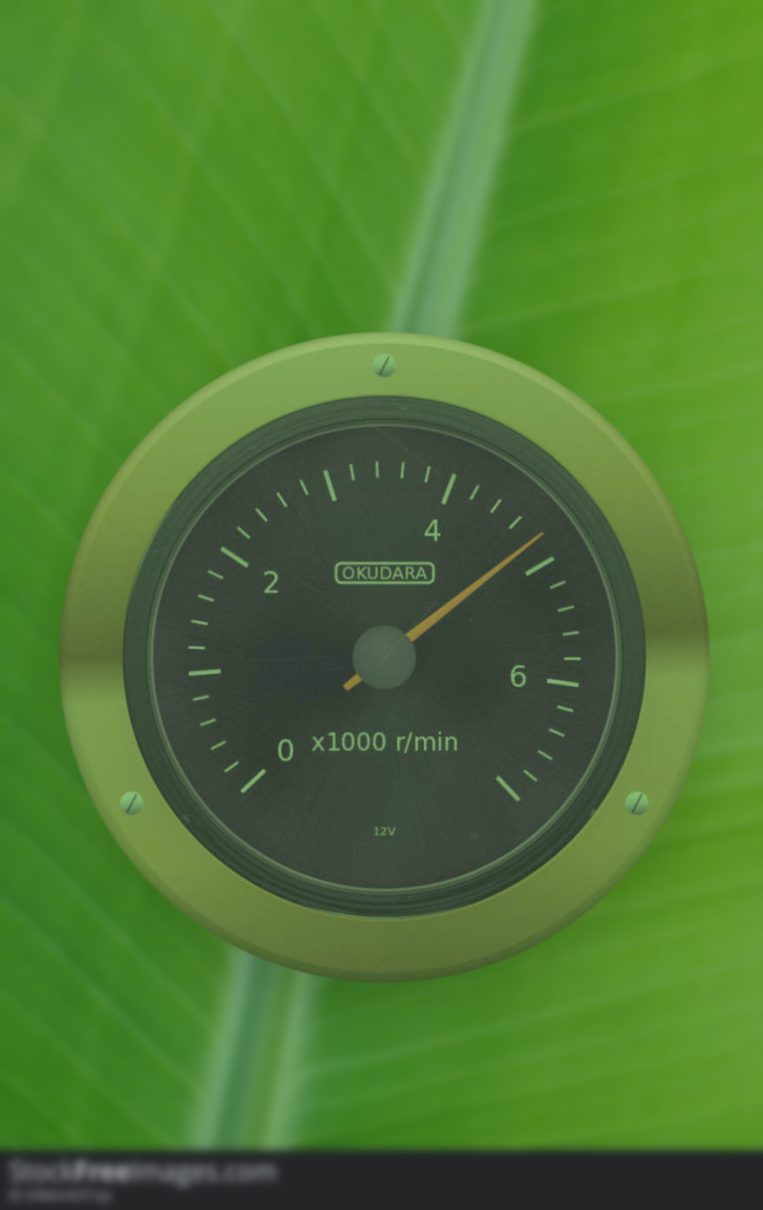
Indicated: 4800rpm
